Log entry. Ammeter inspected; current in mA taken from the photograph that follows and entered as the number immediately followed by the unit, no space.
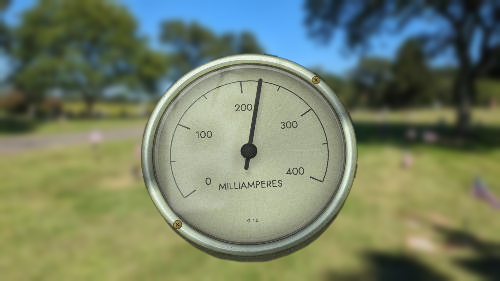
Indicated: 225mA
